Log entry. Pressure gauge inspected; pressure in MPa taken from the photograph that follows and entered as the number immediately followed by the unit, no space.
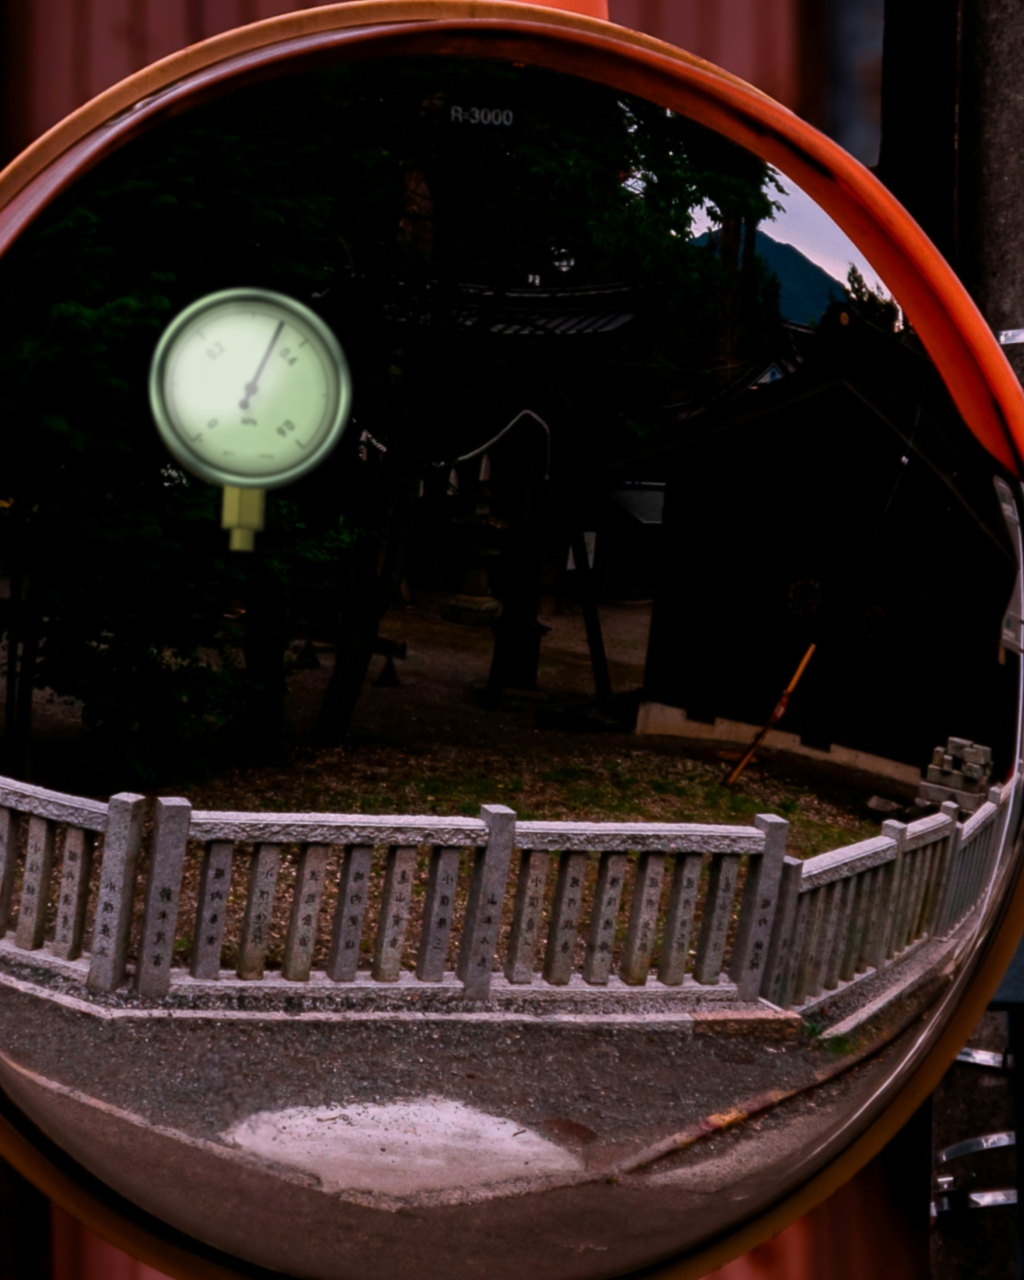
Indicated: 0.35MPa
